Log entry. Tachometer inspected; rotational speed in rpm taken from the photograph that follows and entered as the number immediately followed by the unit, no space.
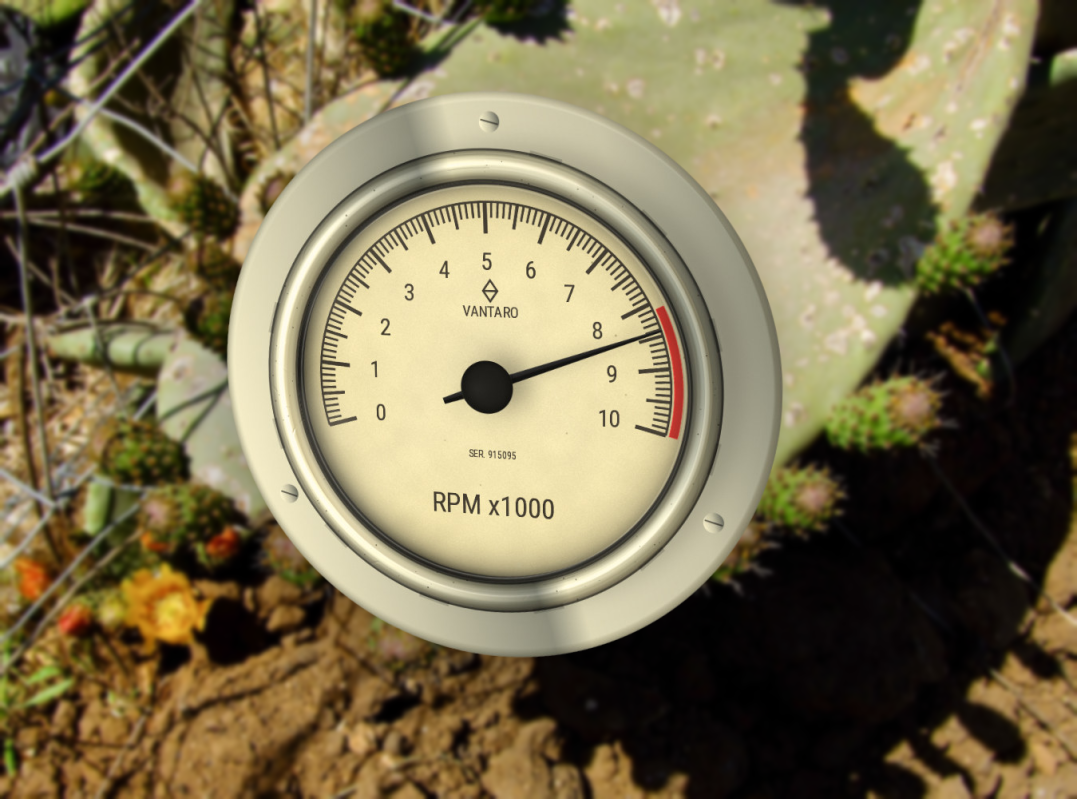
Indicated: 8400rpm
